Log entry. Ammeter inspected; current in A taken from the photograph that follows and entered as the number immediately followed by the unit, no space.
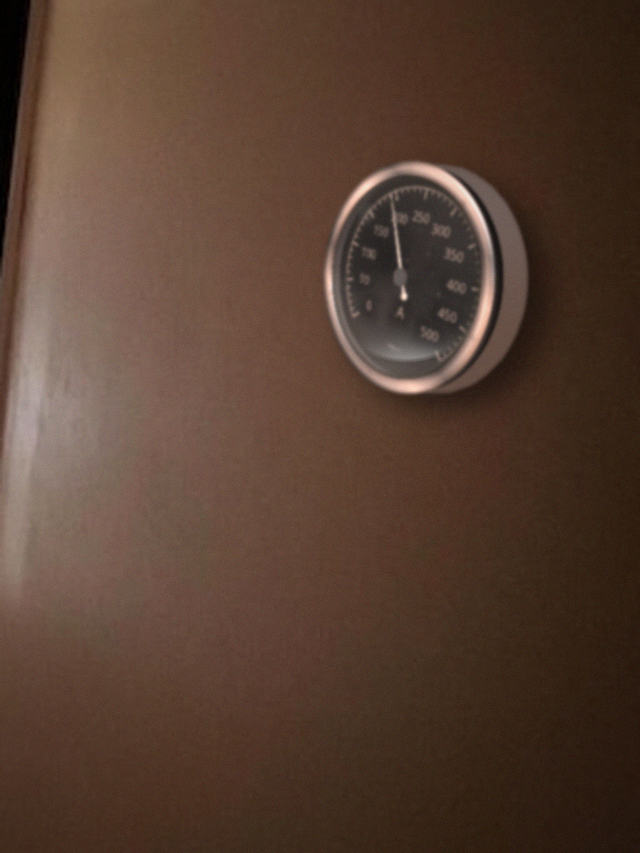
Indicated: 200A
